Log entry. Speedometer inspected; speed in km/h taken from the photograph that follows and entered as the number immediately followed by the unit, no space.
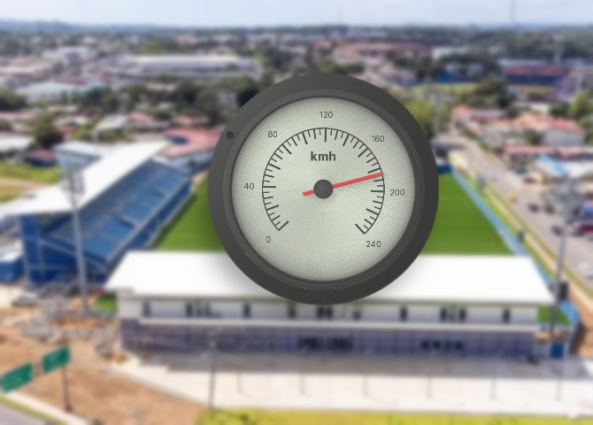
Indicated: 185km/h
